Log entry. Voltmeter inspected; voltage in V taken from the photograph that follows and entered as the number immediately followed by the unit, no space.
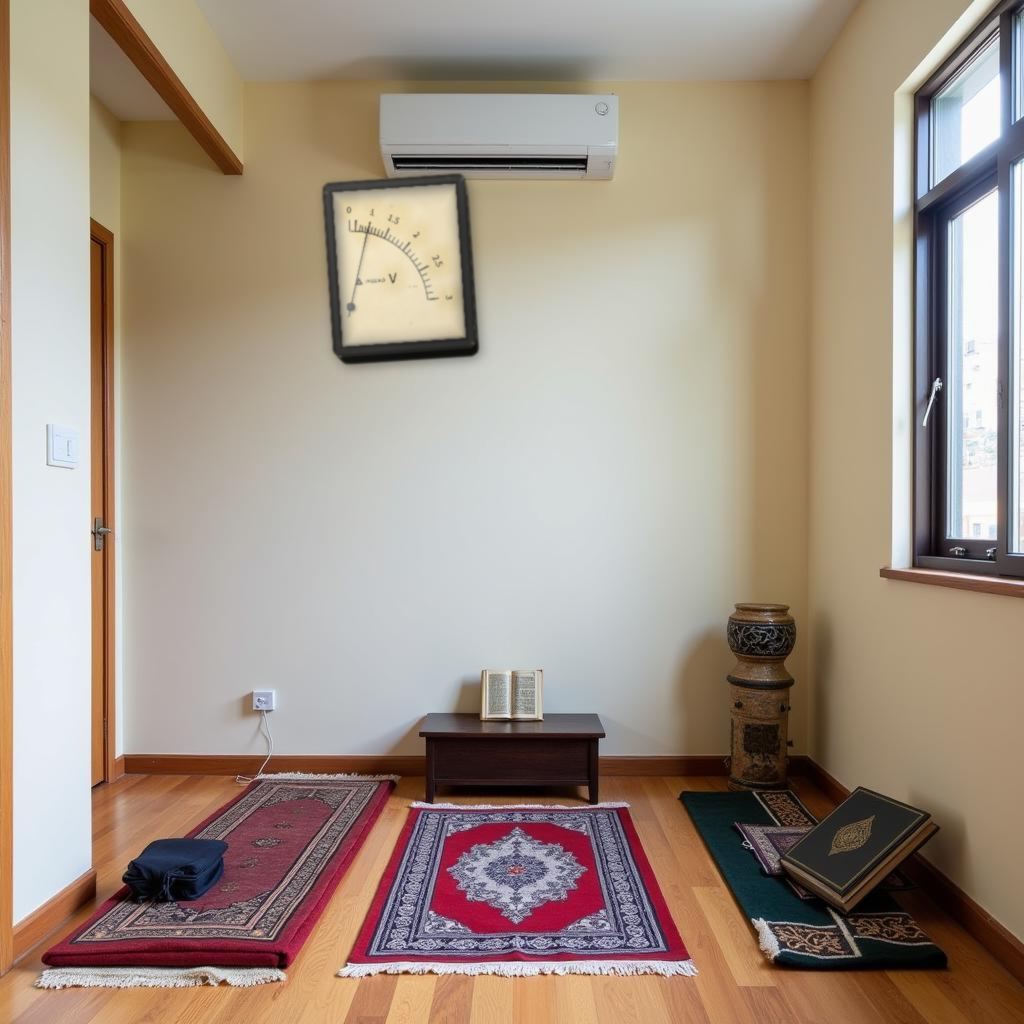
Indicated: 1V
